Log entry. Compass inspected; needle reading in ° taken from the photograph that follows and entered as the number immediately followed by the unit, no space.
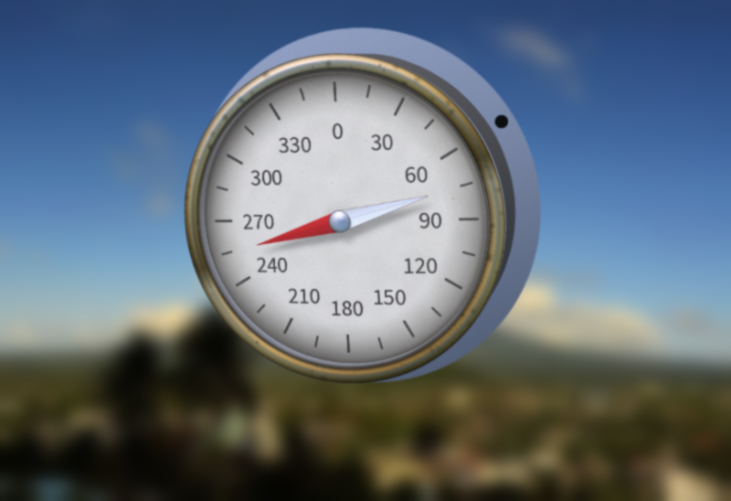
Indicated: 255°
